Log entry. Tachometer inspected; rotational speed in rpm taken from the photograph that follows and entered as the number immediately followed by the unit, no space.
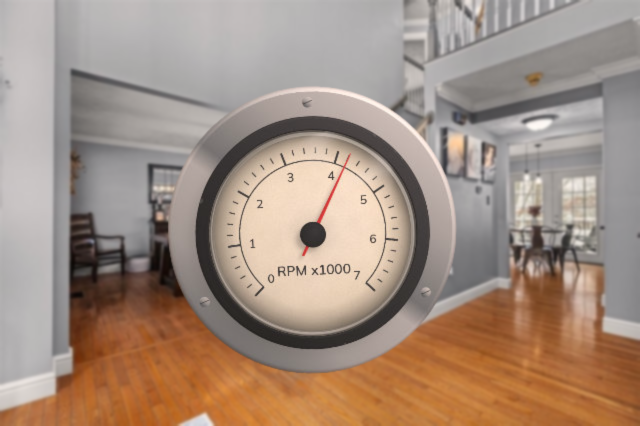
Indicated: 4200rpm
